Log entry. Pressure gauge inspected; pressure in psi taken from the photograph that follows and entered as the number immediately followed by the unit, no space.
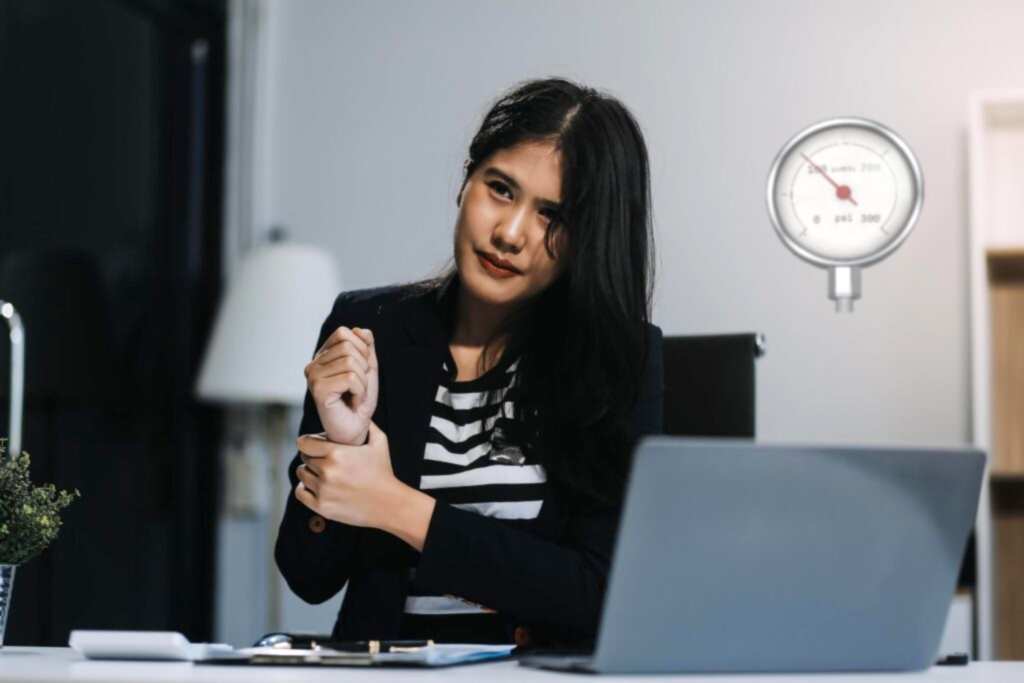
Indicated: 100psi
